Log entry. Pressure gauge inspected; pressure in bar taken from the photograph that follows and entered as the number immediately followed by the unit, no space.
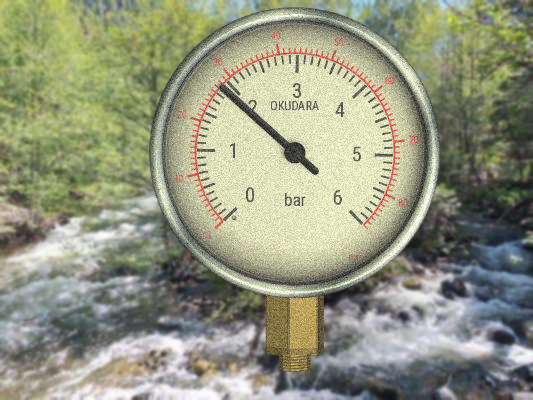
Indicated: 1.9bar
